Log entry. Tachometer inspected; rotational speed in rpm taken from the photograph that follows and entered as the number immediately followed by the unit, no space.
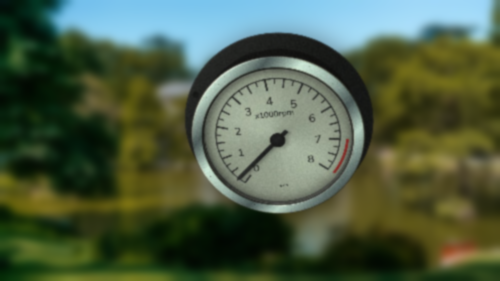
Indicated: 250rpm
